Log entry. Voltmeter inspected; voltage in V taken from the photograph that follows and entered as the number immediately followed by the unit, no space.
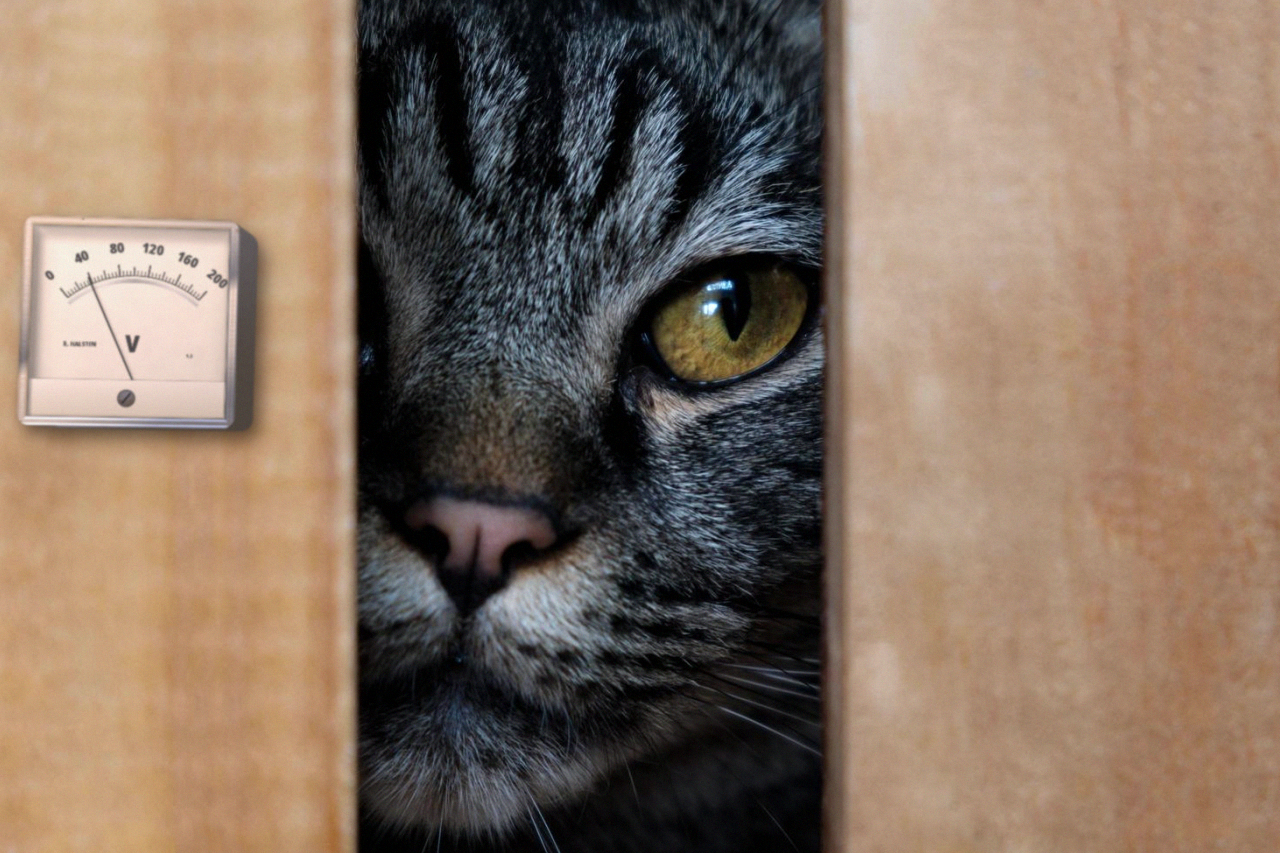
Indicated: 40V
